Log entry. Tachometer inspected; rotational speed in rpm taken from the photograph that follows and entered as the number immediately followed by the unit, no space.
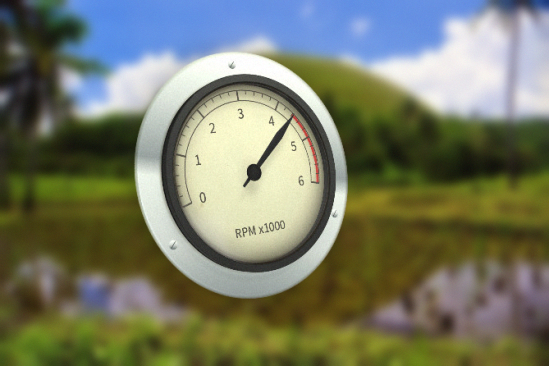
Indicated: 4400rpm
